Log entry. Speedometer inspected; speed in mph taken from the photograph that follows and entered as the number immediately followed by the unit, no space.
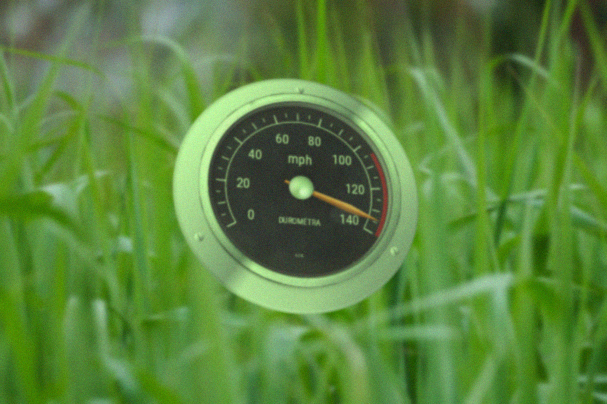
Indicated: 135mph
